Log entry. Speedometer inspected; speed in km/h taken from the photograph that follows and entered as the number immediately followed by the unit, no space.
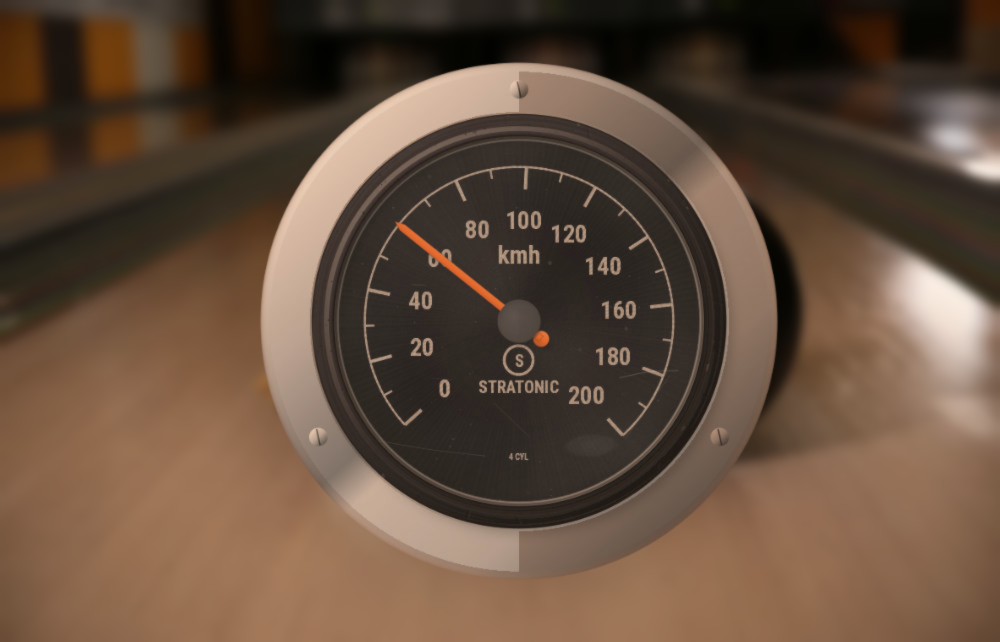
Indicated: 60km/h
